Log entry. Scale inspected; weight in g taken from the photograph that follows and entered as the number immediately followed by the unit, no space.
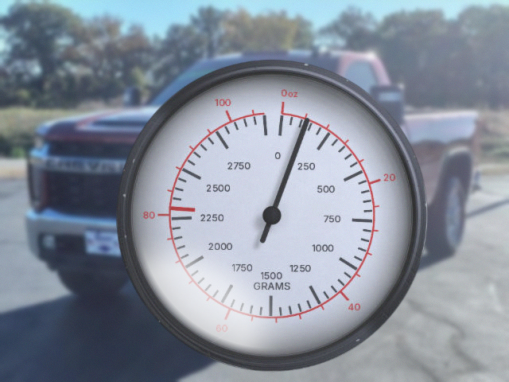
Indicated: 125g
